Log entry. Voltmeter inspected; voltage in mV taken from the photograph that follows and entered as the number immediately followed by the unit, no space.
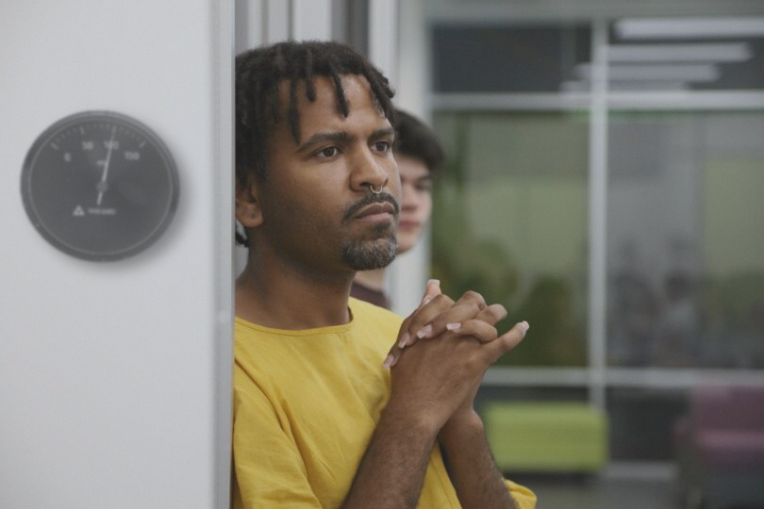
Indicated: 100mV
